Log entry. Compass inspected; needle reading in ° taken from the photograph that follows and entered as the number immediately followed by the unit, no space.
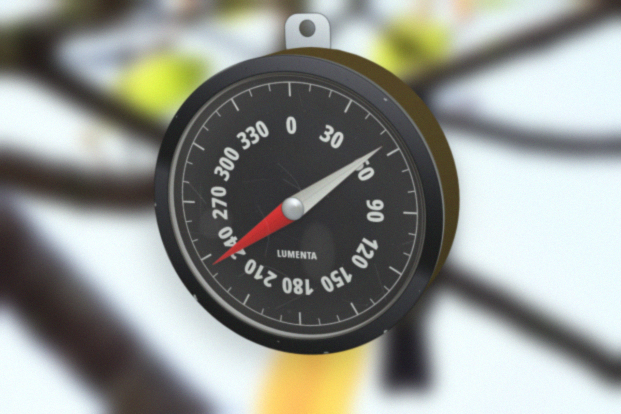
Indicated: 235°
